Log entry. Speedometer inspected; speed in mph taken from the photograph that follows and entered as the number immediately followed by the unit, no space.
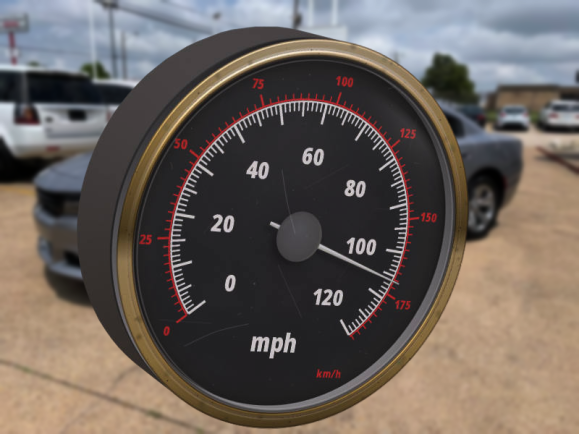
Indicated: 106mph
